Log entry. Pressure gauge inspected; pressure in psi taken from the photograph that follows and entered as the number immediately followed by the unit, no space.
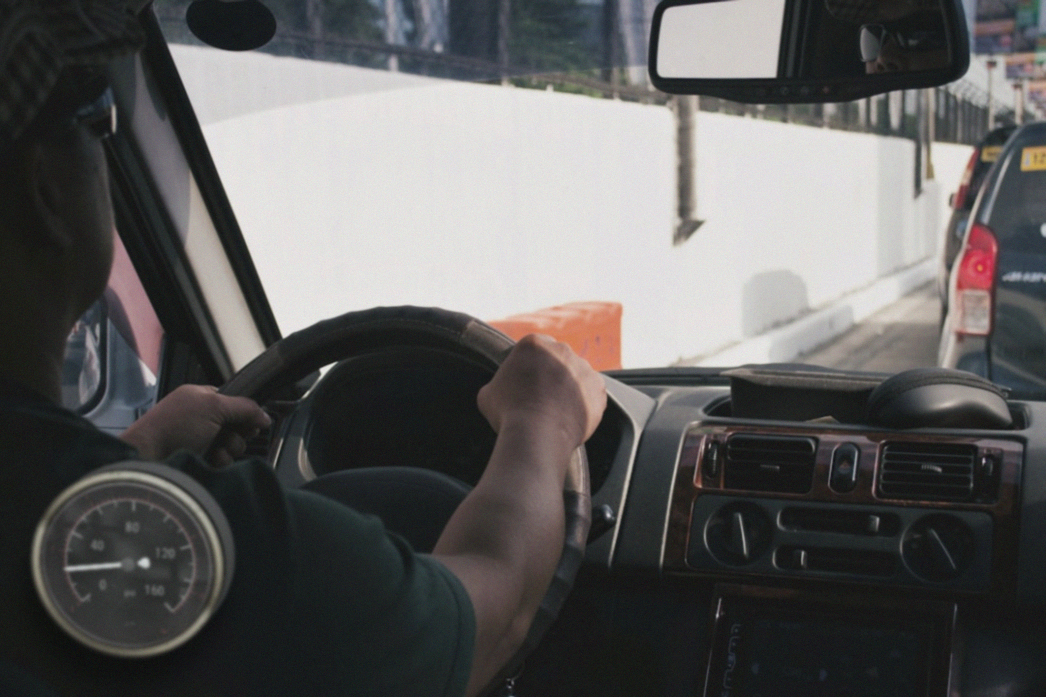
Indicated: 20psi
